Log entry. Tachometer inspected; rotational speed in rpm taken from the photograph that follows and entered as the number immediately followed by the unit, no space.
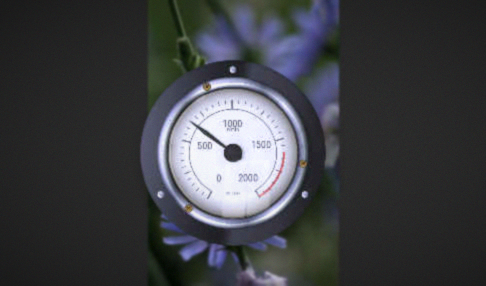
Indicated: 650rpm
